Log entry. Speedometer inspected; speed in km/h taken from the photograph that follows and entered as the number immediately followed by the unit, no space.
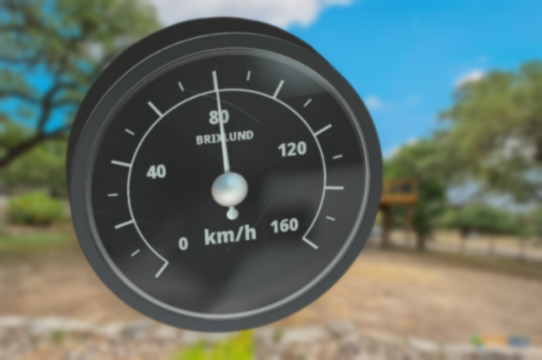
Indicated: 80km/h
